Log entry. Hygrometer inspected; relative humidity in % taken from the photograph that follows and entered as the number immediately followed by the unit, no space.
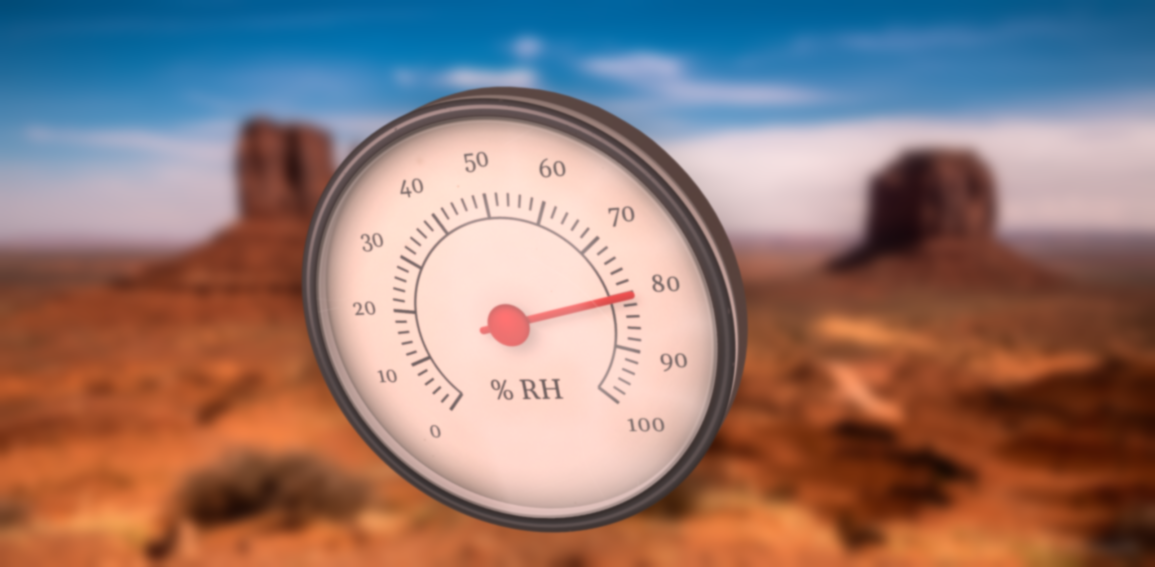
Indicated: 80%
